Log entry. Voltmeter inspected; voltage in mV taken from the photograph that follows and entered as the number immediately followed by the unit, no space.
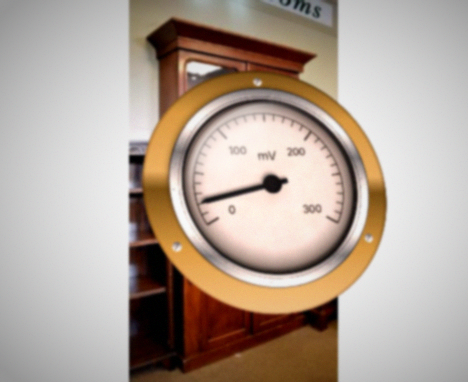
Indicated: 20mV
